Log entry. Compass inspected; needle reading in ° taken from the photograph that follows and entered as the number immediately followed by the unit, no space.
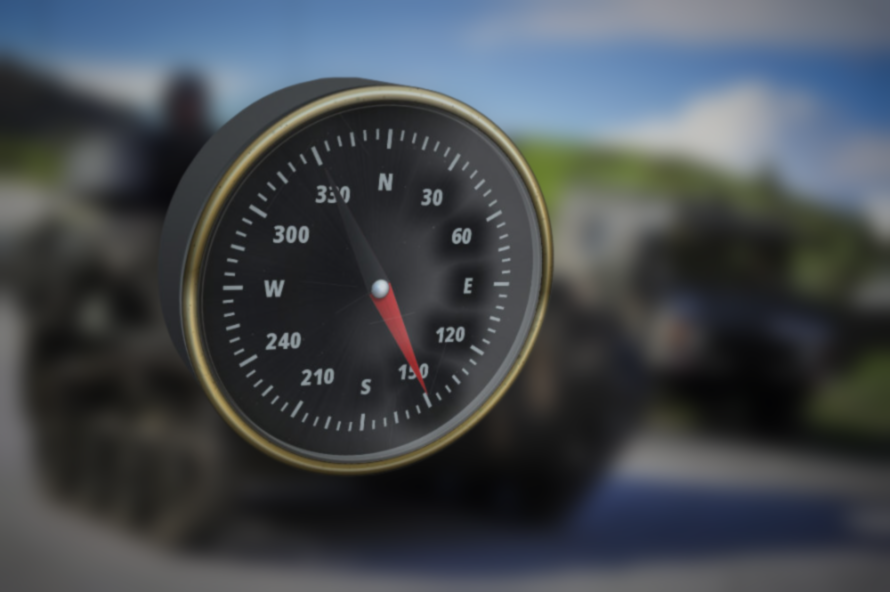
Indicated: 150°
